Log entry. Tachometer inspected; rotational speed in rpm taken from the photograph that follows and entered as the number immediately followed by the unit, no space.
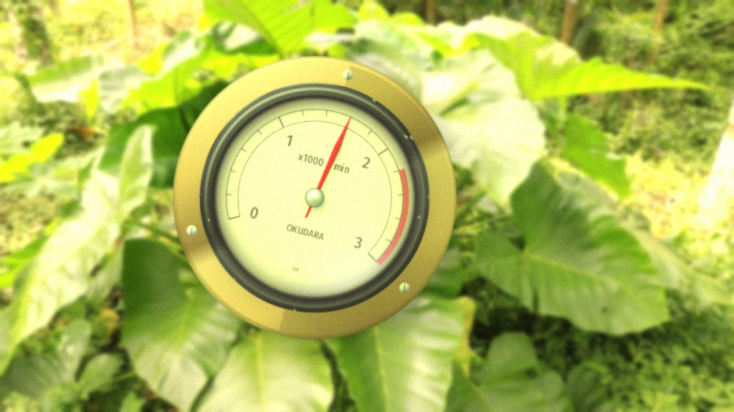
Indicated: 1600rpm
